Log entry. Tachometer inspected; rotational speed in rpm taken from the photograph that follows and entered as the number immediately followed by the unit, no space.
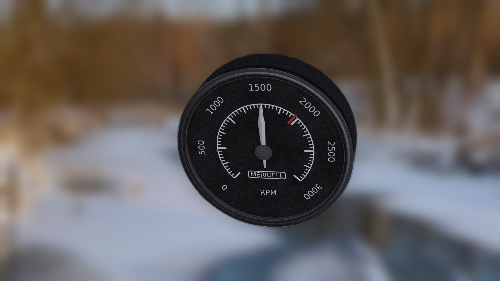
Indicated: 1500rpm
